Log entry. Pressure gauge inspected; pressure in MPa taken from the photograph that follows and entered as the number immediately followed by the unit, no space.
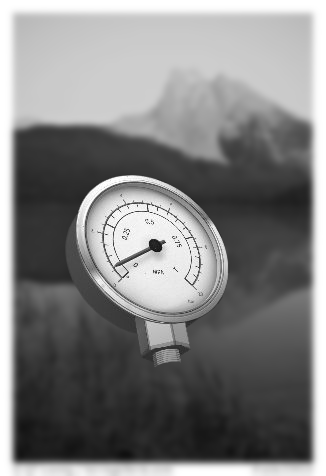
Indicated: 0.05MPa
